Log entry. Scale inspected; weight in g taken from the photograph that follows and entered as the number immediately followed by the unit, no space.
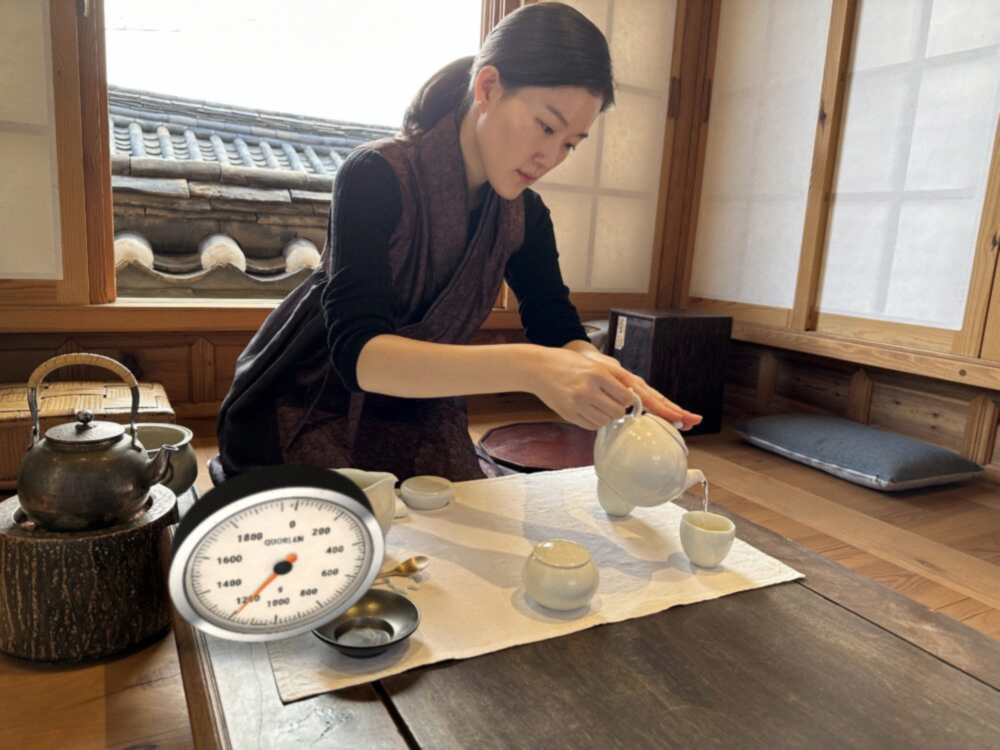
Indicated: 1200g
